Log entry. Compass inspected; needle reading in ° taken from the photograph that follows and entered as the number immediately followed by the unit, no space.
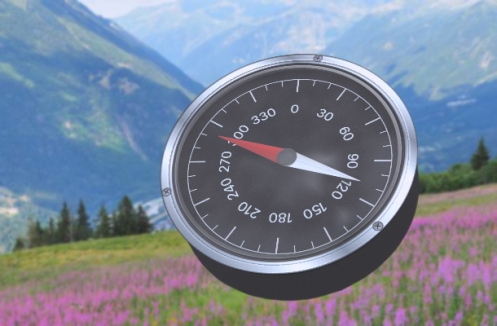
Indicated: 290°
